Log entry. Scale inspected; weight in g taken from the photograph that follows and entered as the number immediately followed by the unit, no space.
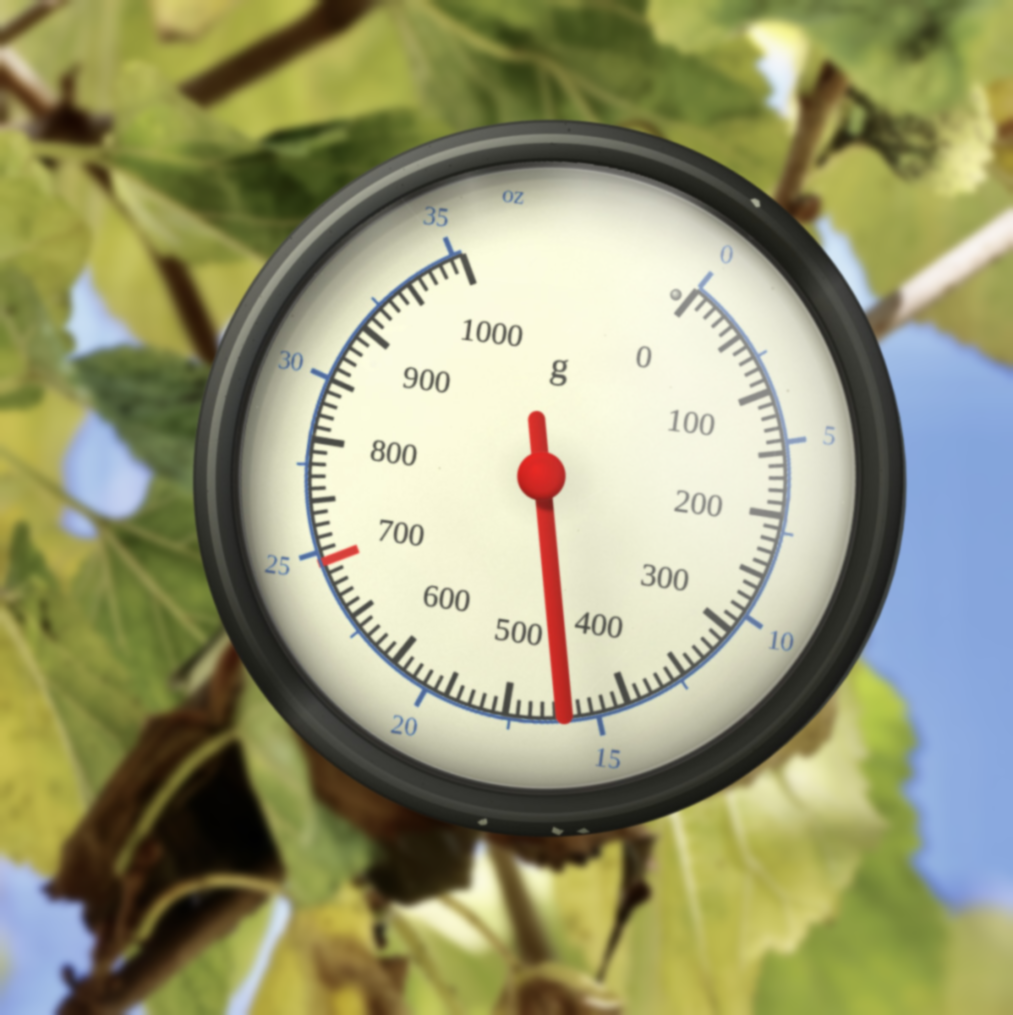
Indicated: 450g
